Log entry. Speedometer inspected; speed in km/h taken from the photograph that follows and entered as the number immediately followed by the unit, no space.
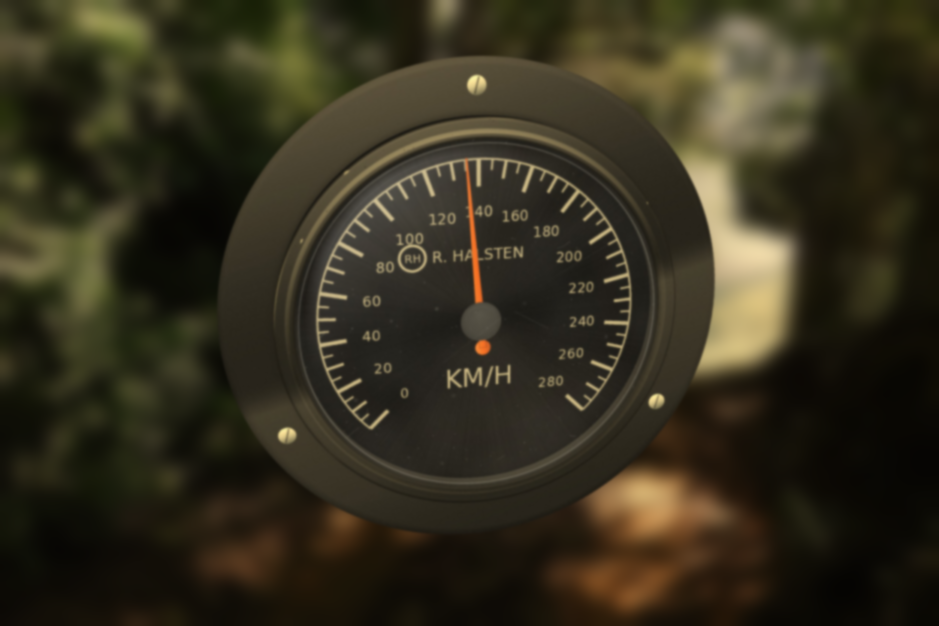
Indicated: 135km/h
